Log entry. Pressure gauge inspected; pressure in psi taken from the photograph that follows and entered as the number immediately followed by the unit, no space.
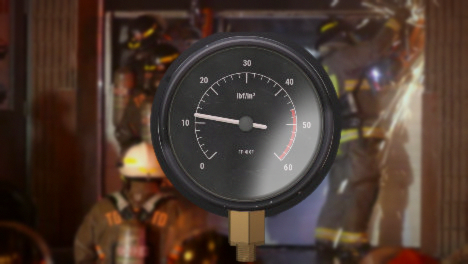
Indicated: 12psi
